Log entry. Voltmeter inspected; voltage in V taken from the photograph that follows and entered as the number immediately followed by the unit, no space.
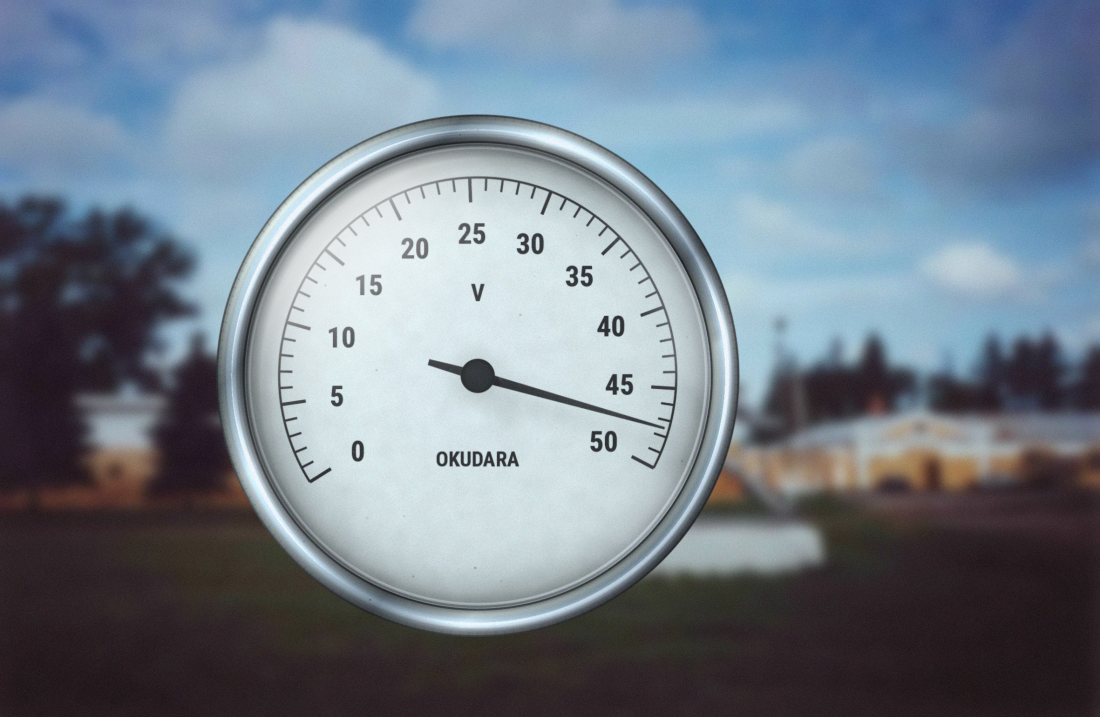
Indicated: 47.5V
